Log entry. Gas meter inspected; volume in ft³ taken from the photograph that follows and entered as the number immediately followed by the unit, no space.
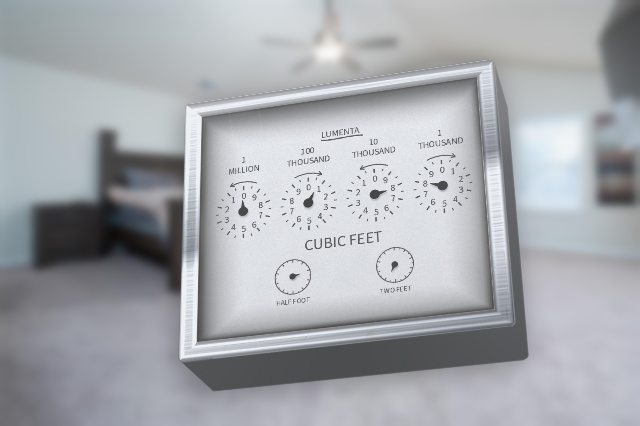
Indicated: 7800ft³
